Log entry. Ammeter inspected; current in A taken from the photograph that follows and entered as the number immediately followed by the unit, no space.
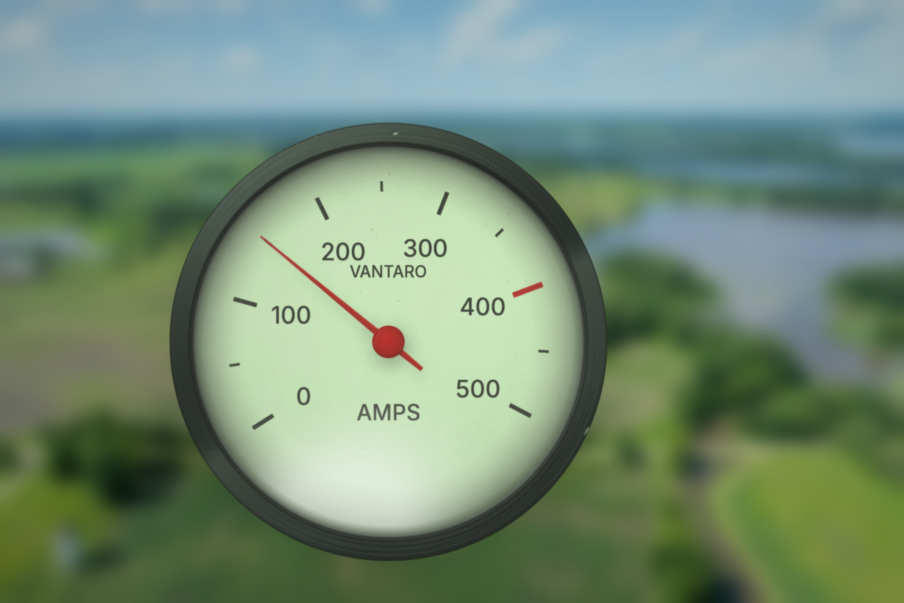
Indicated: 150A
